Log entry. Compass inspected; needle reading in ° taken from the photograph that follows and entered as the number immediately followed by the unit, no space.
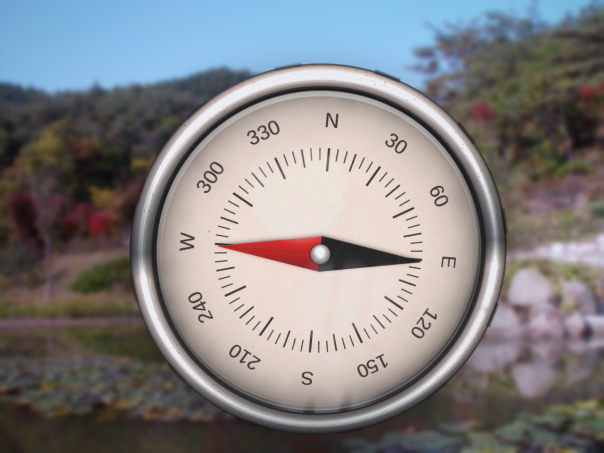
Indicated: 270°
